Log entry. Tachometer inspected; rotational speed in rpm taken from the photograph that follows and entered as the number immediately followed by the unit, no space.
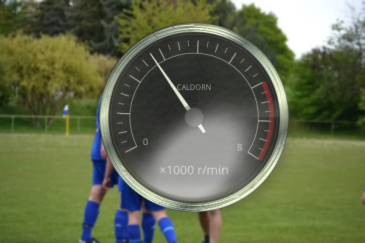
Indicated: 2750rpm
